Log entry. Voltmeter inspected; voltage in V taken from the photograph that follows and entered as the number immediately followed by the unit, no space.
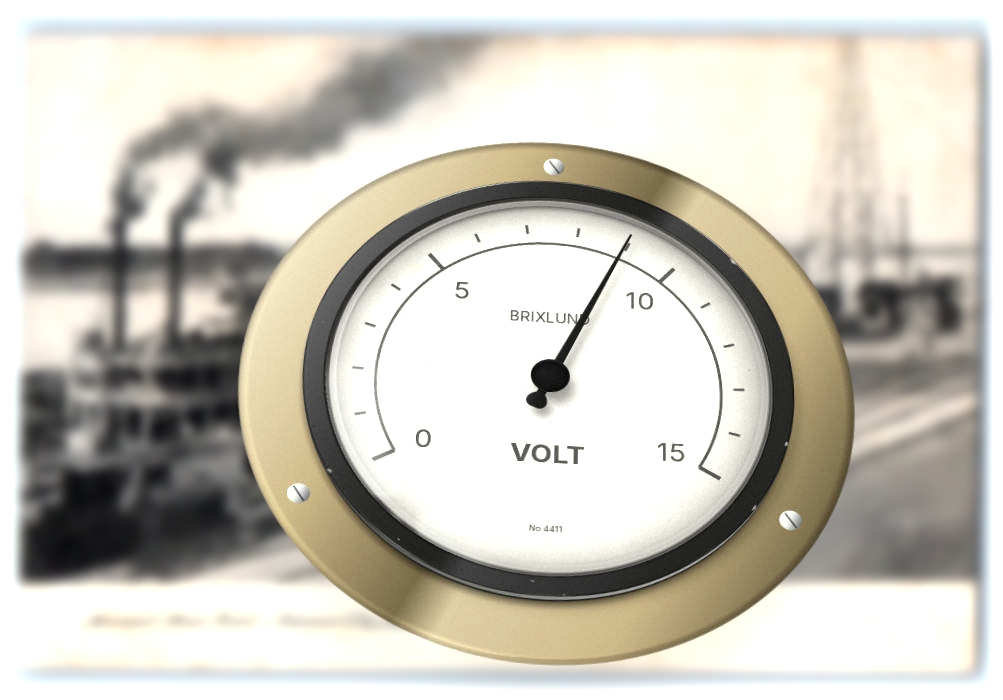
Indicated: 9V
